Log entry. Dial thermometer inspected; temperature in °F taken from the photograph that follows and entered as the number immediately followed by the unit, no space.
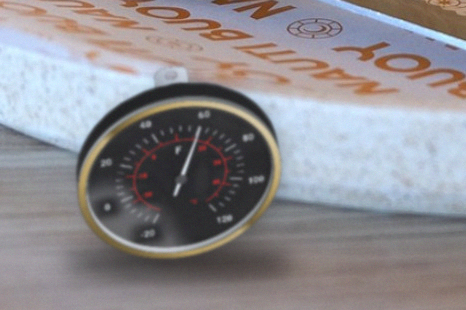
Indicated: 60°F
